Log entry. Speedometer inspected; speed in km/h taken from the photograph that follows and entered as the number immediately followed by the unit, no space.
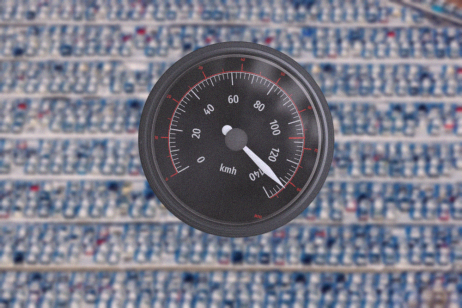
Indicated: 132km/h
